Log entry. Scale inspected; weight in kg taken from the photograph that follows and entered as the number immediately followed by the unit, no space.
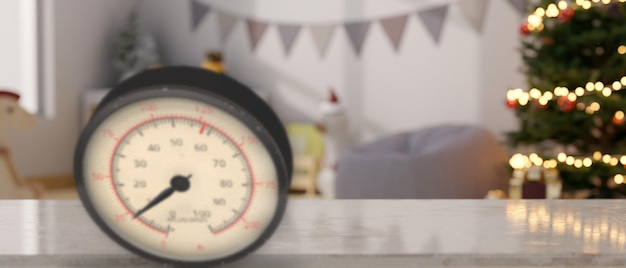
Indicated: 10kg
